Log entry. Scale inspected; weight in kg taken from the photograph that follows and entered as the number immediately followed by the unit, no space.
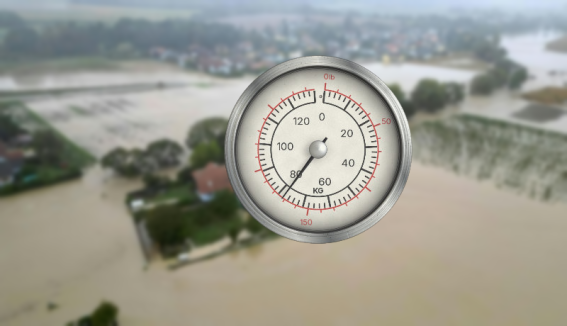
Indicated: 78kg
